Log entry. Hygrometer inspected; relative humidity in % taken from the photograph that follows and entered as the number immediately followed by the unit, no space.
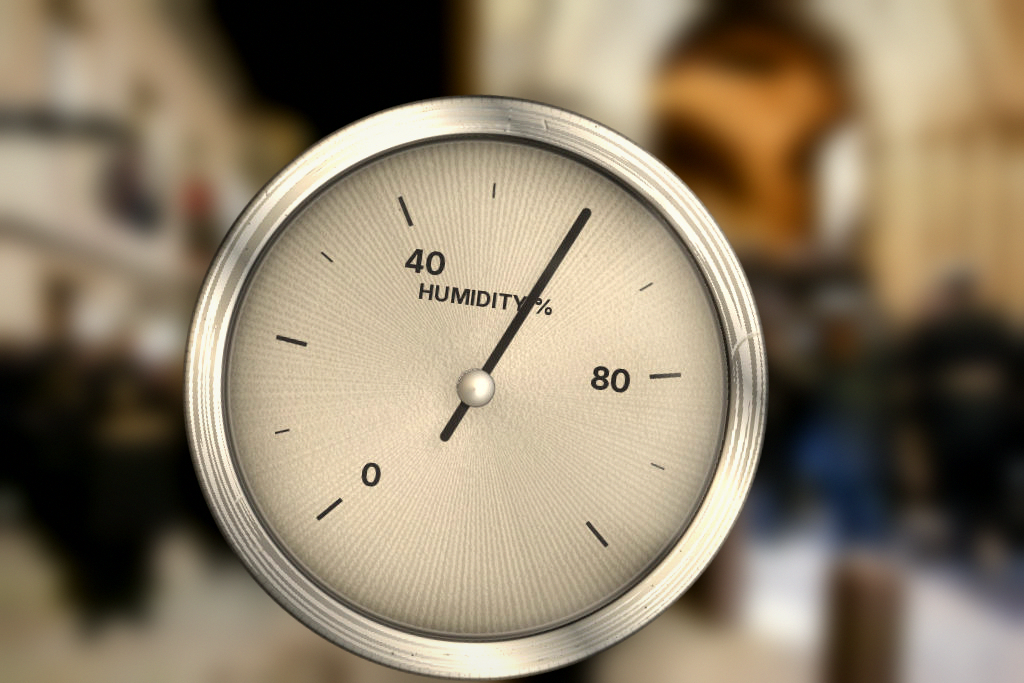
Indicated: 60%
